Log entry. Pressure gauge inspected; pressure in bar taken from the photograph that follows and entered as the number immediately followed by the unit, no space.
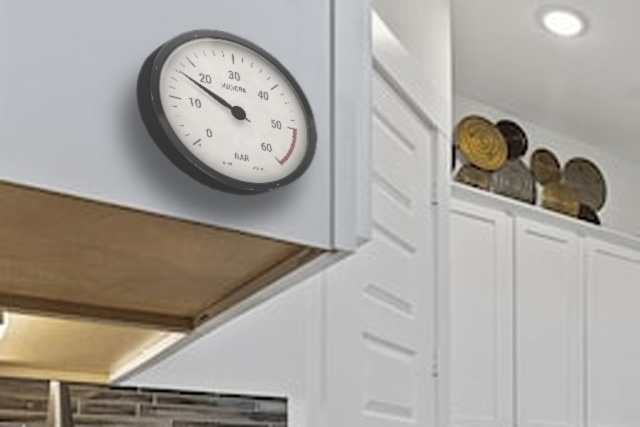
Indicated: 16bar
